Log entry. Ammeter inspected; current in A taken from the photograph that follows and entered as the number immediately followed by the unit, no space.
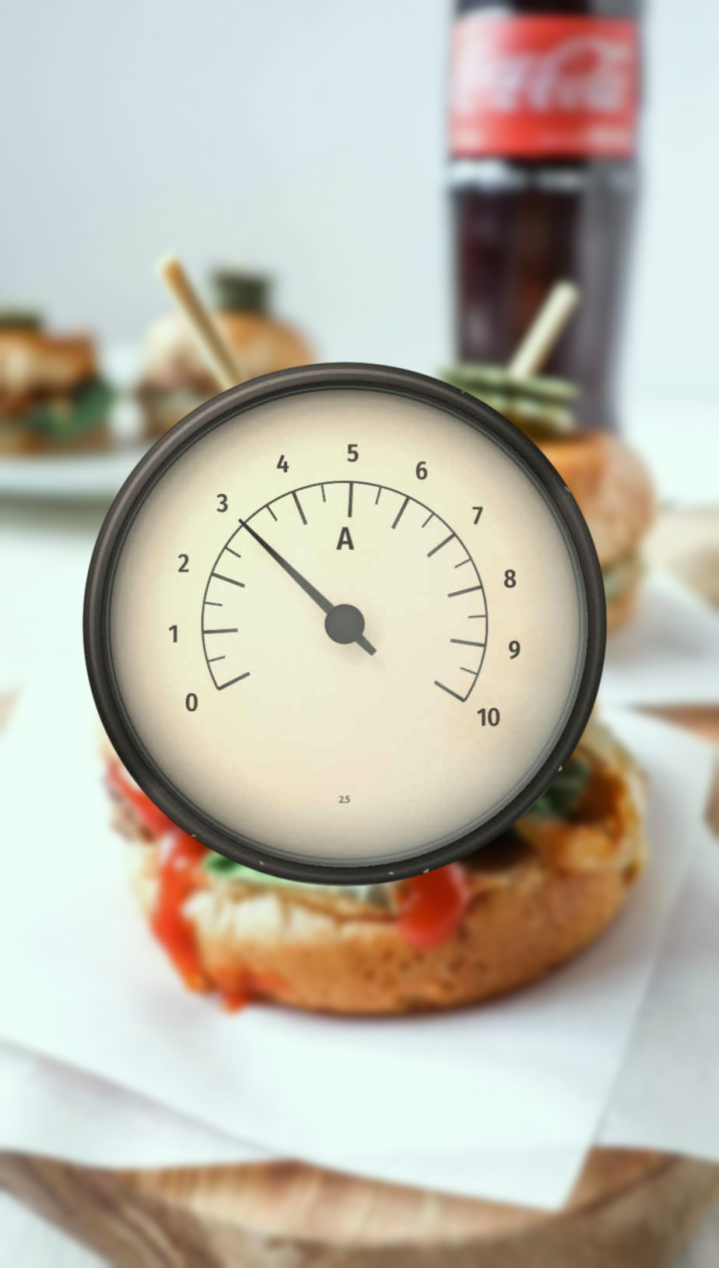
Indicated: 3A
